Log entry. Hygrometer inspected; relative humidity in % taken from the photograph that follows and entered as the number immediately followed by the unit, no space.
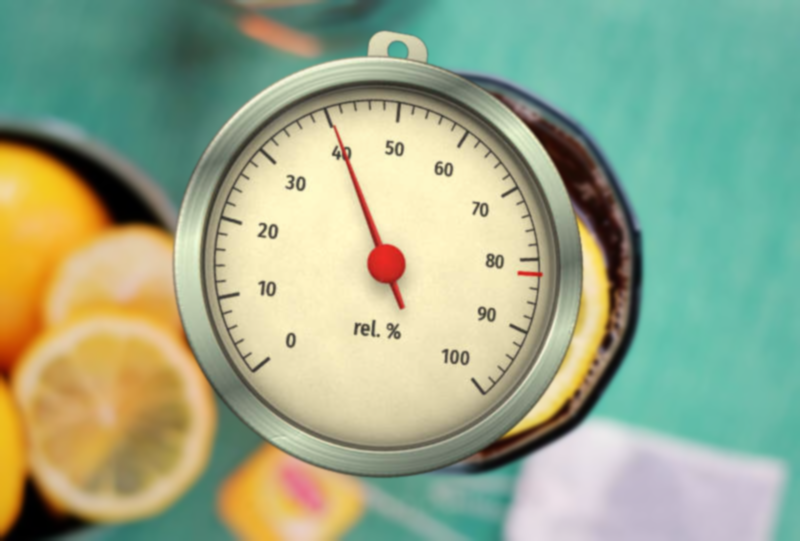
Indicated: 40%
